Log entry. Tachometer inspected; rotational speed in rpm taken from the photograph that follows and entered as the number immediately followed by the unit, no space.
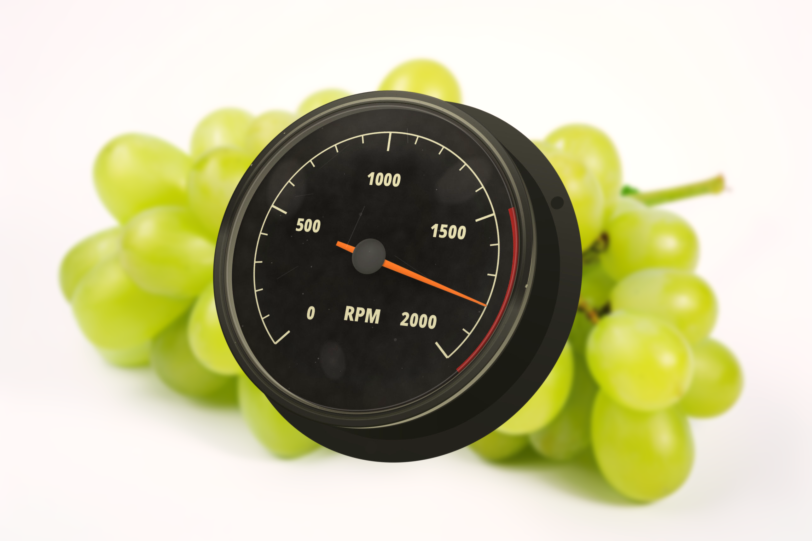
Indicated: 1800rpm
